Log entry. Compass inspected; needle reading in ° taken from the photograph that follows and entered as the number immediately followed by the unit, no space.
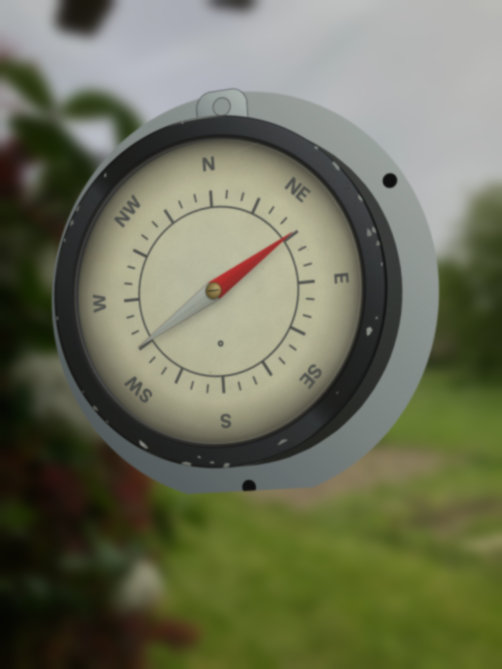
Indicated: 60°
